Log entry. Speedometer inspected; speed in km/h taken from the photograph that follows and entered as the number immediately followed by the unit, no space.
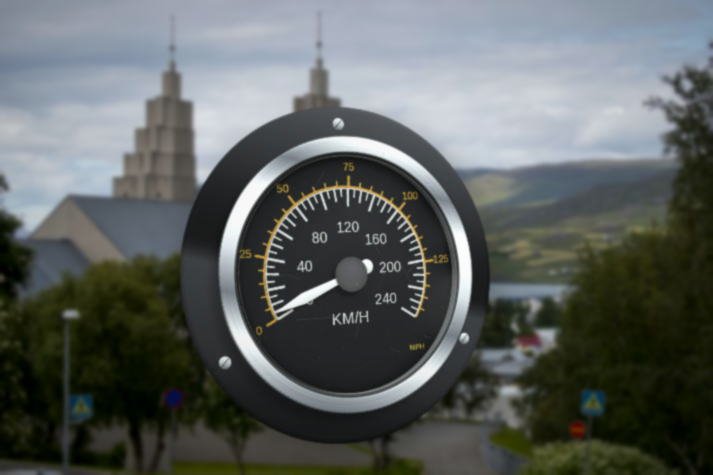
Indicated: 5km/h
